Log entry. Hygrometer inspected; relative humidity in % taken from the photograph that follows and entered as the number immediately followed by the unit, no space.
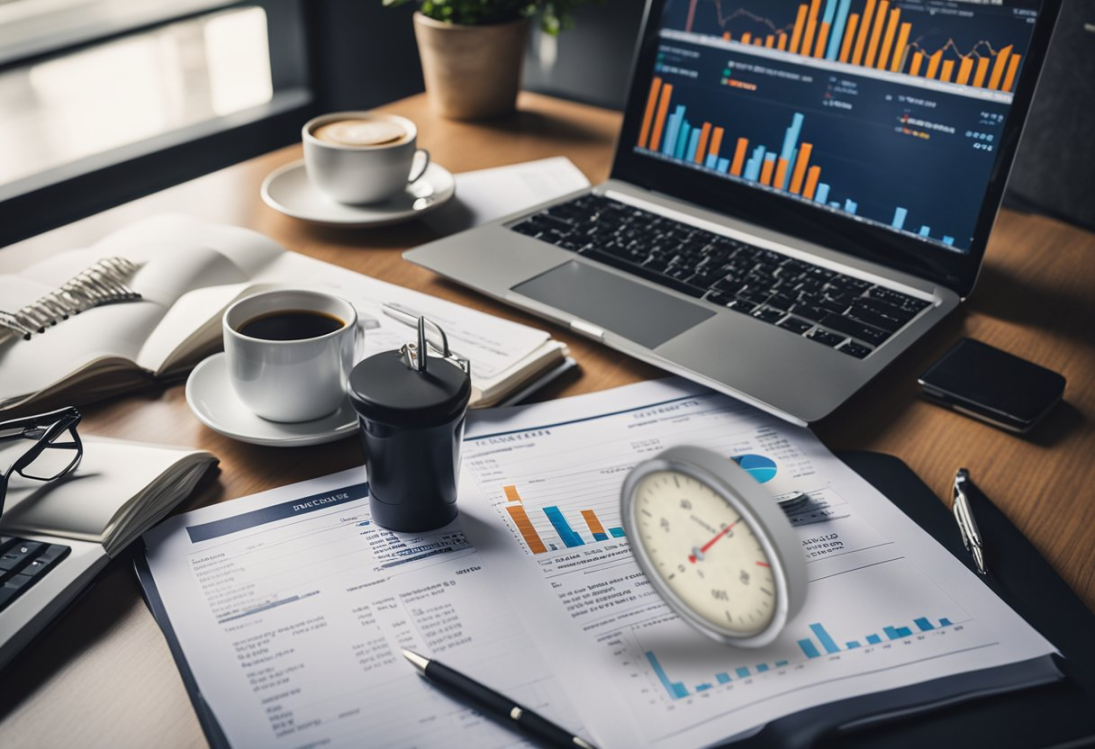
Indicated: 60%
